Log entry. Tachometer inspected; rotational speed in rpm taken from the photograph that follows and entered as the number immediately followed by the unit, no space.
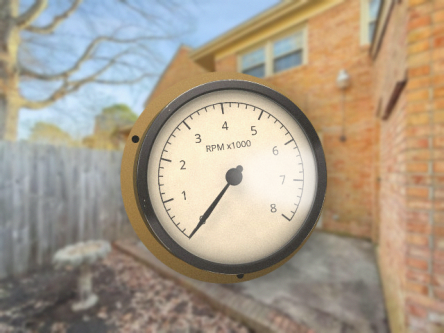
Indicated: 0rpm
